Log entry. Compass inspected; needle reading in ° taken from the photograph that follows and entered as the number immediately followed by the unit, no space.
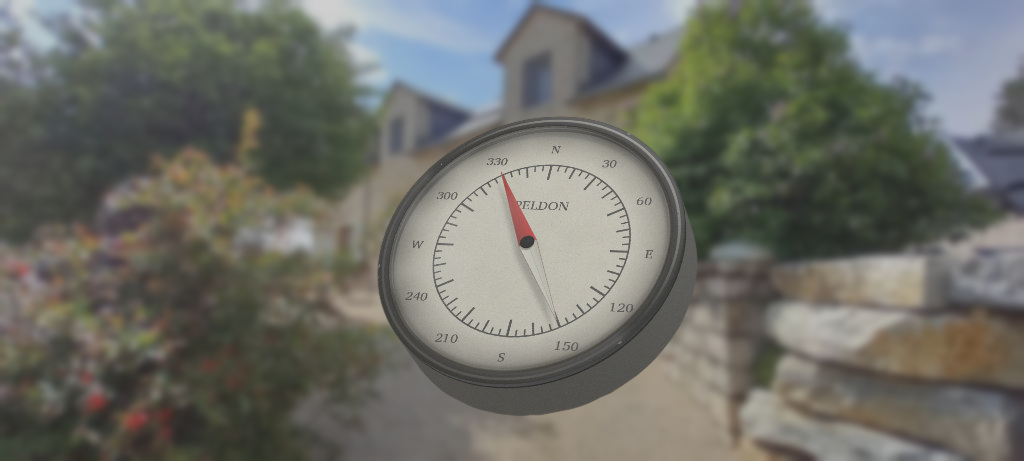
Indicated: 330°
